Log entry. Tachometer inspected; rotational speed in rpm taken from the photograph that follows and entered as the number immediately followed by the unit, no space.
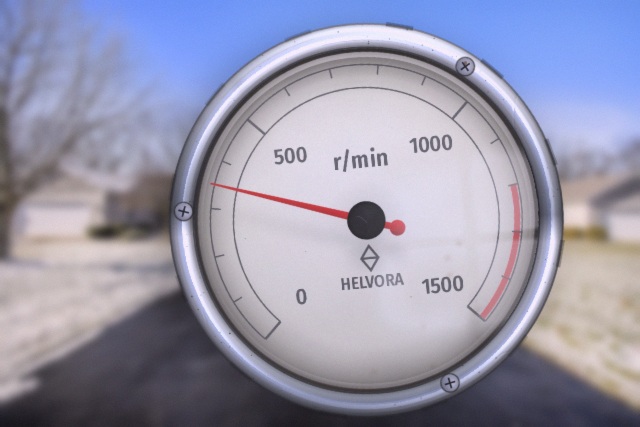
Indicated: 350rpm
